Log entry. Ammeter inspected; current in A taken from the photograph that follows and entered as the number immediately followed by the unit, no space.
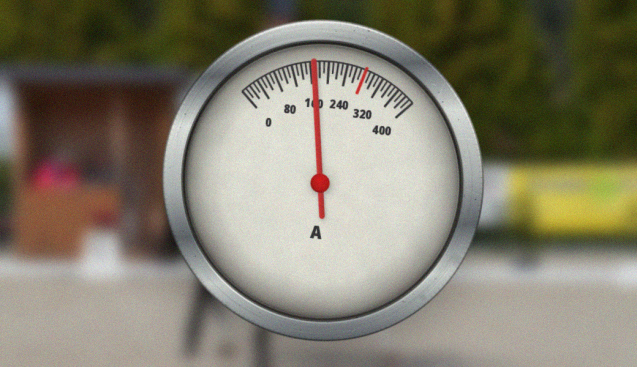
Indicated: 170A
